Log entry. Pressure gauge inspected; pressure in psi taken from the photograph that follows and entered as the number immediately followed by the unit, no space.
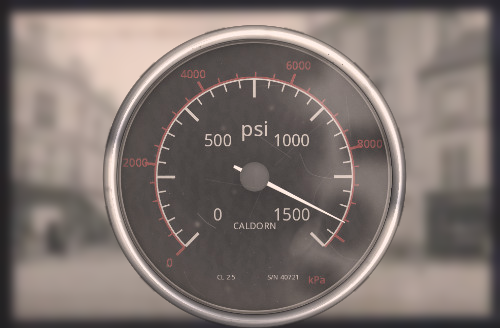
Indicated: 1400psi
